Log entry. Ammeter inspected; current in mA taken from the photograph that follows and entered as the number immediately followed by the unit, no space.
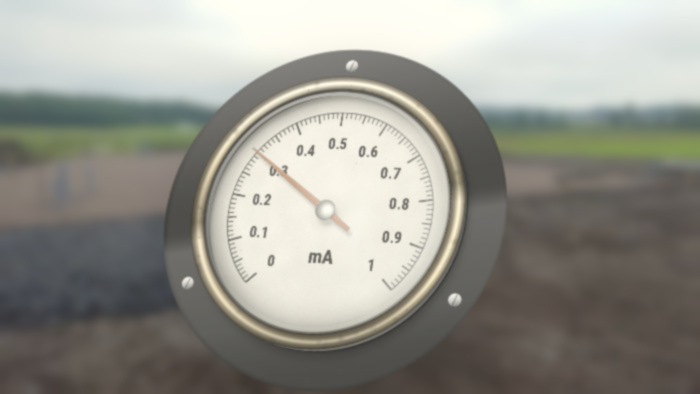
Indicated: 0.3mA
